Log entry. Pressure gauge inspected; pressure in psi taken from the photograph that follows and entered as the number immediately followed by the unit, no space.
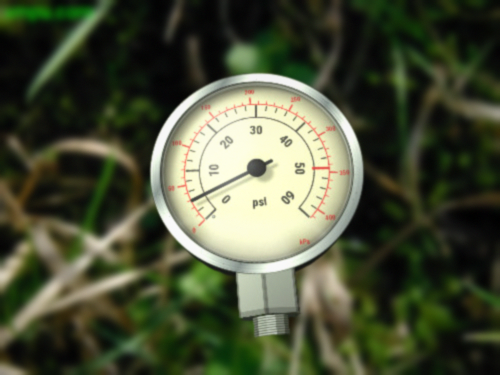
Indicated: 4psi
